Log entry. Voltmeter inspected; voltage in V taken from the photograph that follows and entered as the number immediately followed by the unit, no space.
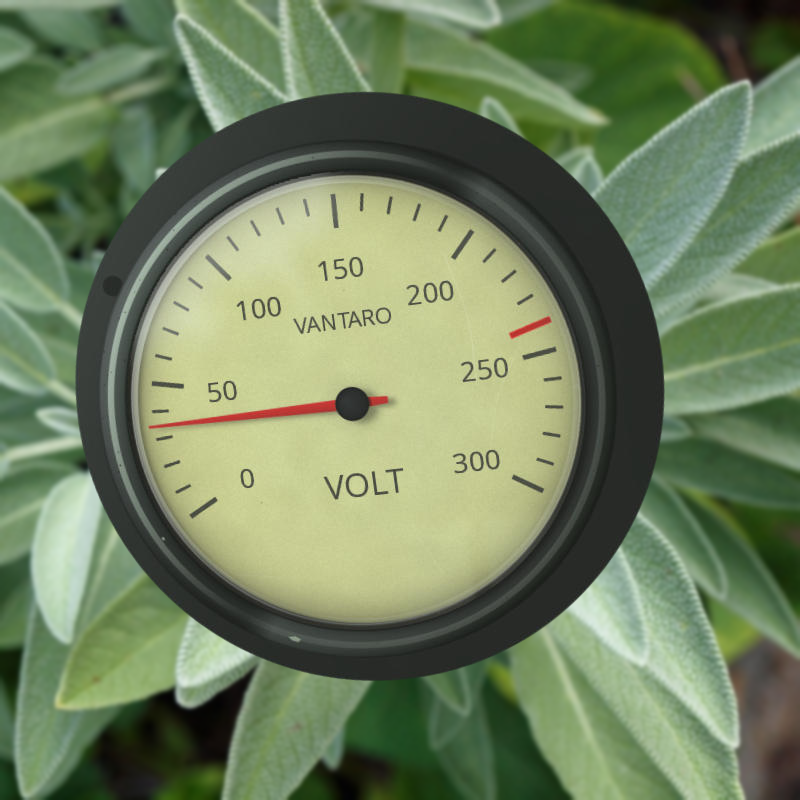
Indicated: 35V
